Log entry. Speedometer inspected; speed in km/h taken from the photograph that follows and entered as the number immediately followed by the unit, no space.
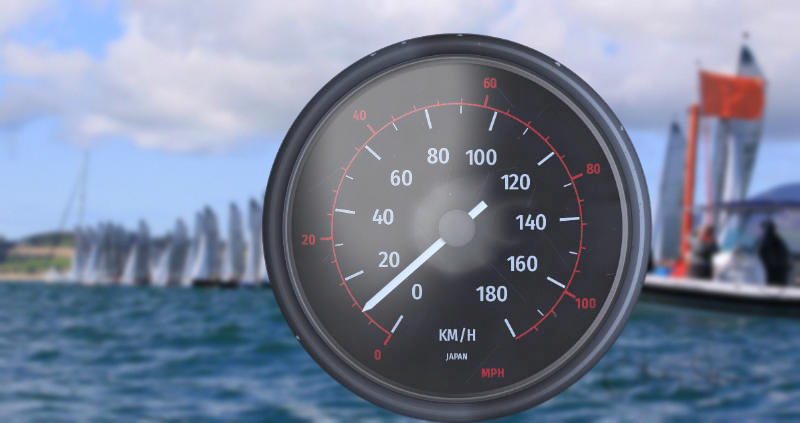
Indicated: 10km/h
